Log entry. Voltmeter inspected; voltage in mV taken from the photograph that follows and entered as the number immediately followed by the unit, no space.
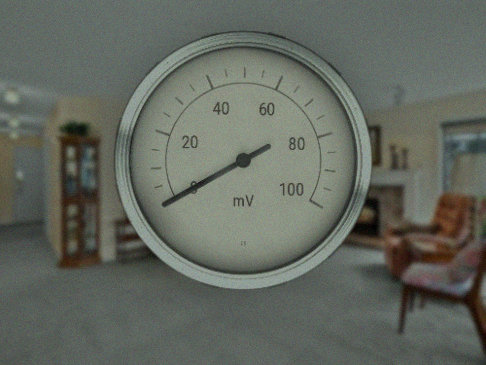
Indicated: 0mV
